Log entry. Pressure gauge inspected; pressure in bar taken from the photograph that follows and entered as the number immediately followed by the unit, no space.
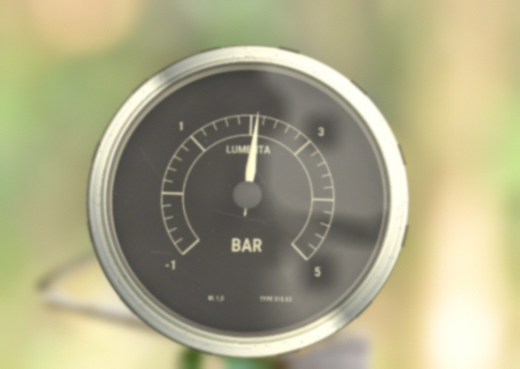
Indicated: 2.1bar
